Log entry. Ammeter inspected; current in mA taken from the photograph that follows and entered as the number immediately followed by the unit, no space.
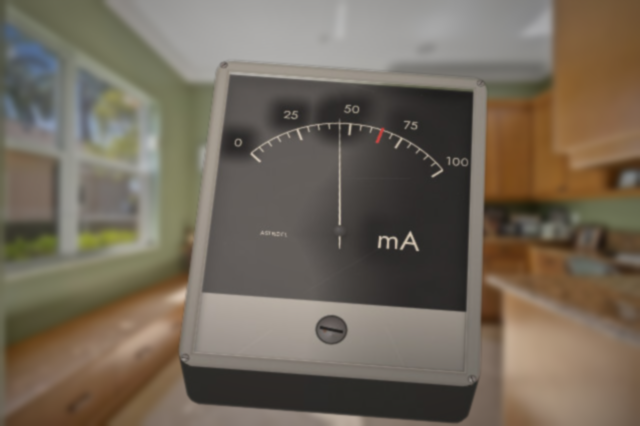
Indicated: 45mA
